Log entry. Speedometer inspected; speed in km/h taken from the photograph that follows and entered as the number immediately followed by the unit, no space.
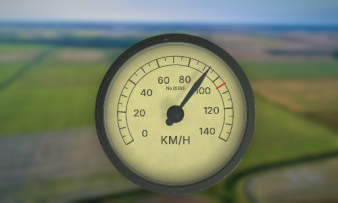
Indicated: 92.5km/h
